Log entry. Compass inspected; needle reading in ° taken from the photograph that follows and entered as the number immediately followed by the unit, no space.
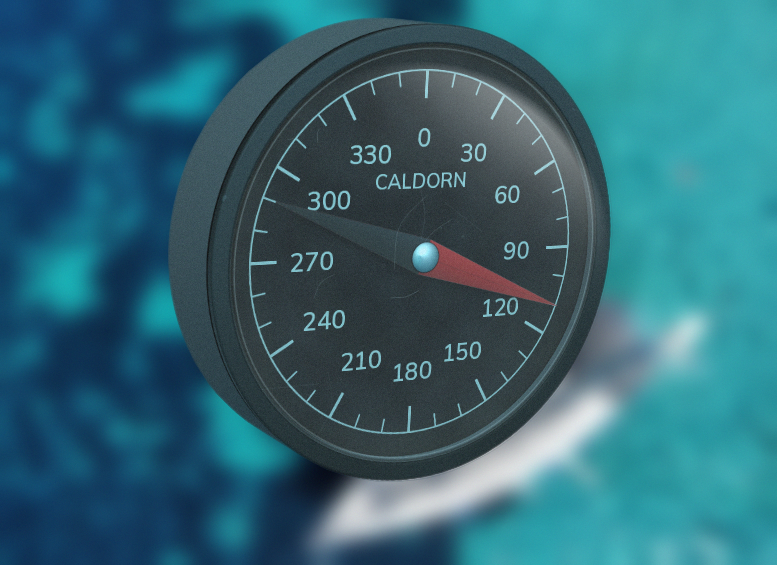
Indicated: 110°
